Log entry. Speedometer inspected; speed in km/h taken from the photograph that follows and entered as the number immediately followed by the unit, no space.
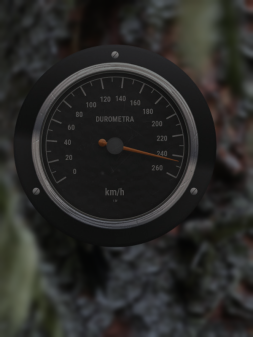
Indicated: 245km/h
